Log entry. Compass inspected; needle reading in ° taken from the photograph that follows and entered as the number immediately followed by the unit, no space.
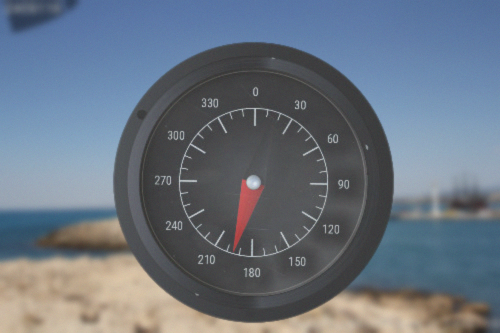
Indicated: 195°
